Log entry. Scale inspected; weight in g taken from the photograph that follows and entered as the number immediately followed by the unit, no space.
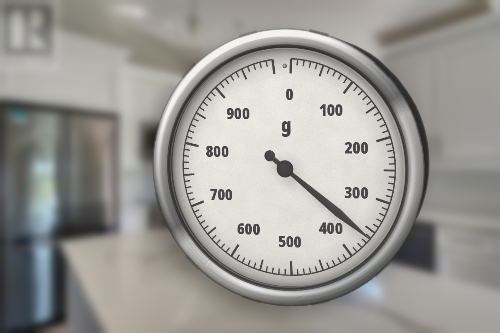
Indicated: 360g
